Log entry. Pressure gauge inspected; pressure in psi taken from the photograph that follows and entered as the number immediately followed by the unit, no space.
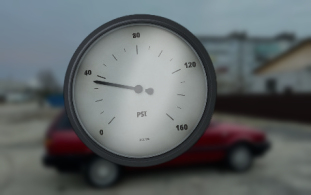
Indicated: 35psi
